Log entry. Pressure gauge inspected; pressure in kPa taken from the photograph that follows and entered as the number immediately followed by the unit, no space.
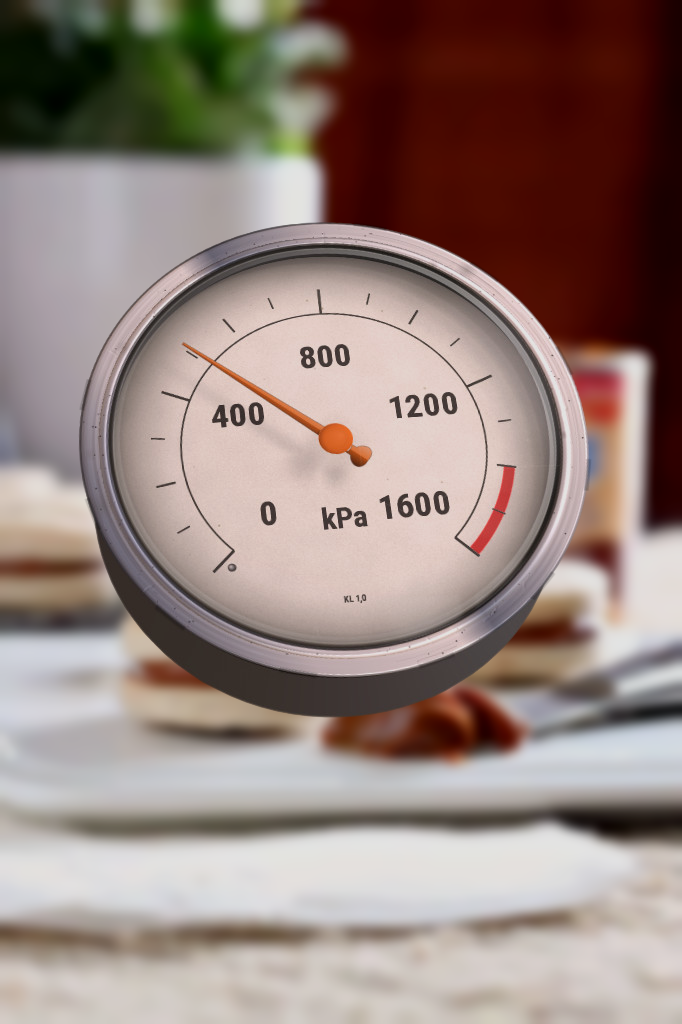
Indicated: 500kPa
